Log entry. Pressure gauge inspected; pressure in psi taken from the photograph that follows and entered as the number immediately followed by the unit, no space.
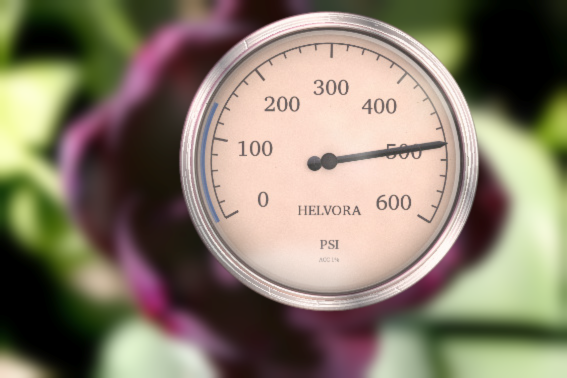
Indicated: 500psi
